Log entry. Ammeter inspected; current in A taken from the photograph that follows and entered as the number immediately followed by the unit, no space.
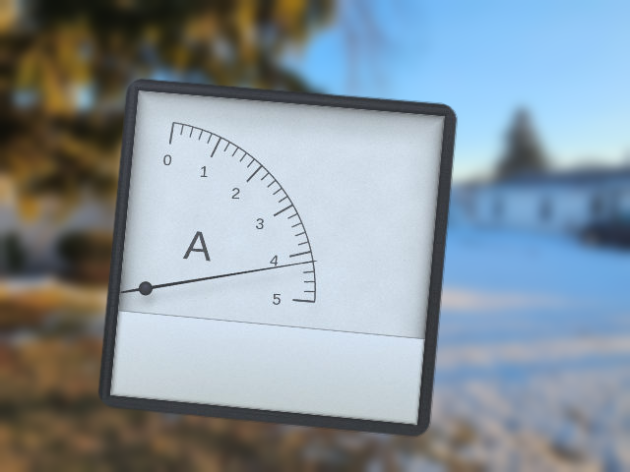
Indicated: 4.2A
